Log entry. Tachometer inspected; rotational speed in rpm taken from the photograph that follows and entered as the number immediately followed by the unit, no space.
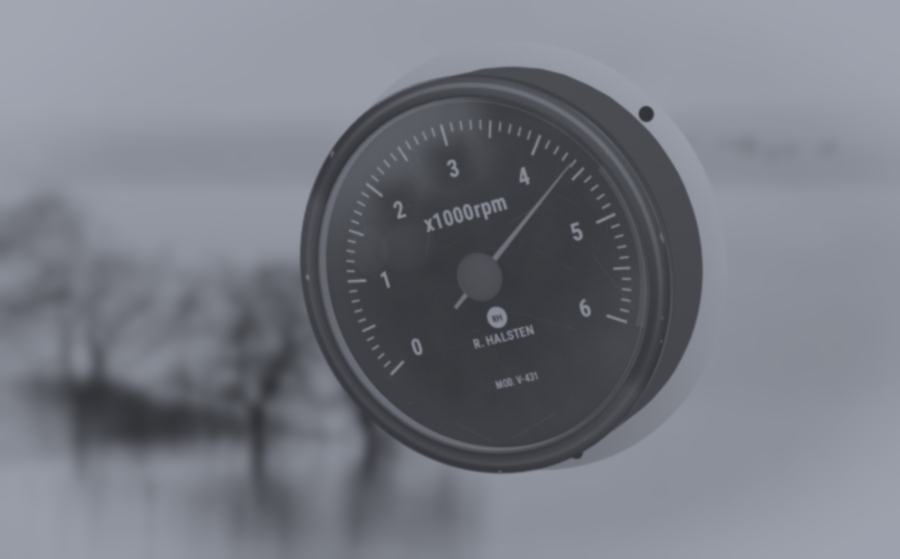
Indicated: 4400rpm
